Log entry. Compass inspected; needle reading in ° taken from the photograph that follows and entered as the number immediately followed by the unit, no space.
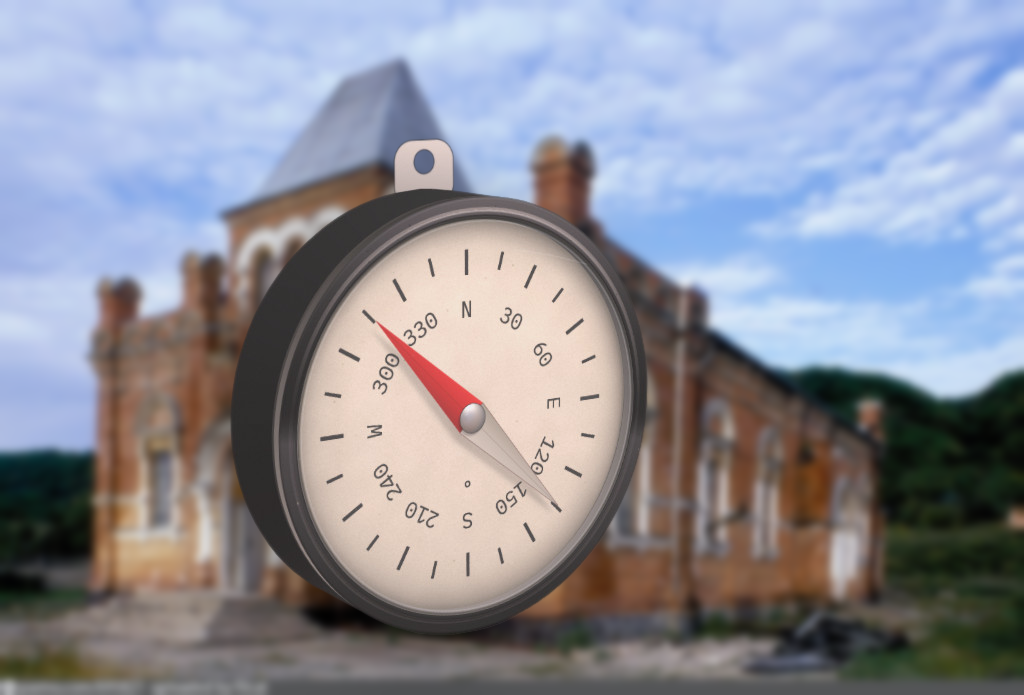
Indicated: 315°
